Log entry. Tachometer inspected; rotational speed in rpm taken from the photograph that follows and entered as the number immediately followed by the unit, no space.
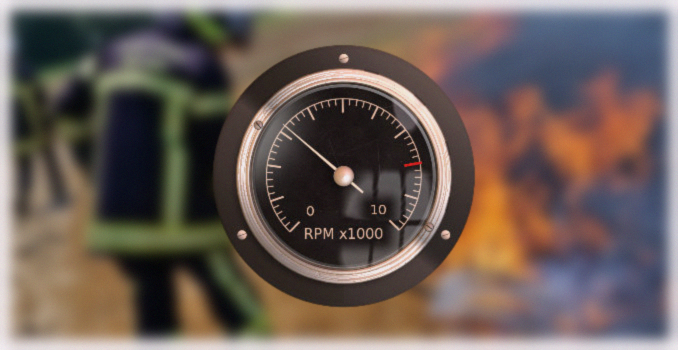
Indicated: 3200rpm
